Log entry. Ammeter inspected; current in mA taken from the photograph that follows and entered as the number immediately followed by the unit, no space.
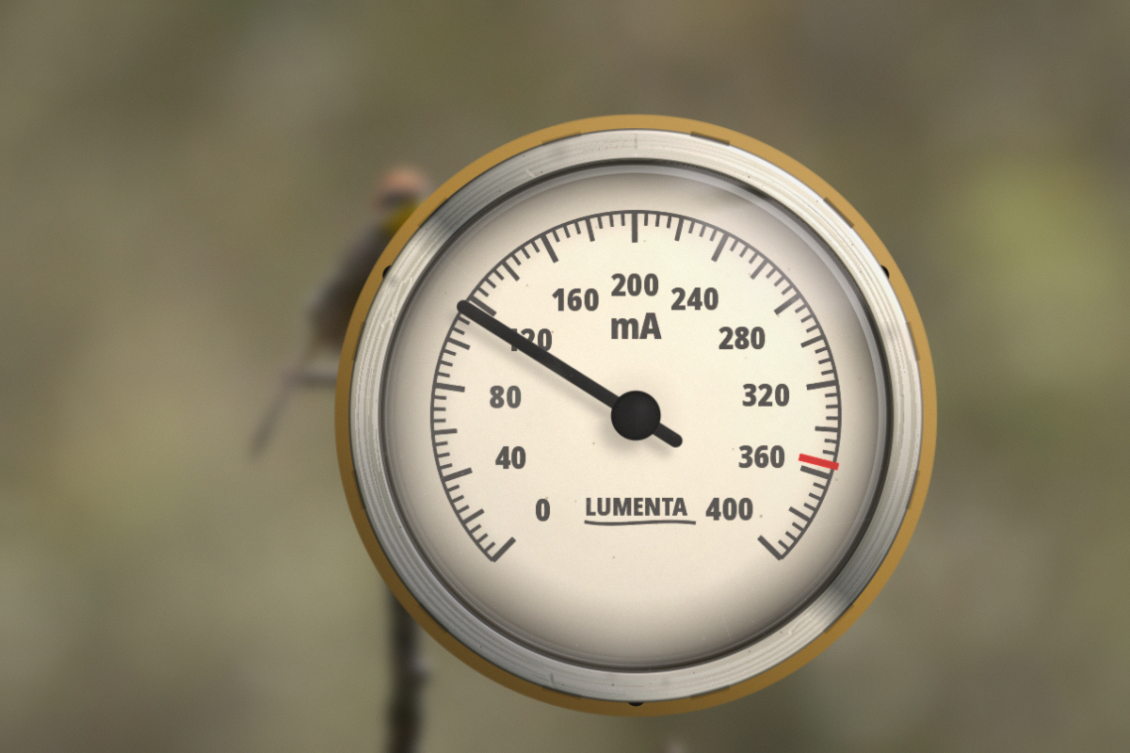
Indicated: 115mA
